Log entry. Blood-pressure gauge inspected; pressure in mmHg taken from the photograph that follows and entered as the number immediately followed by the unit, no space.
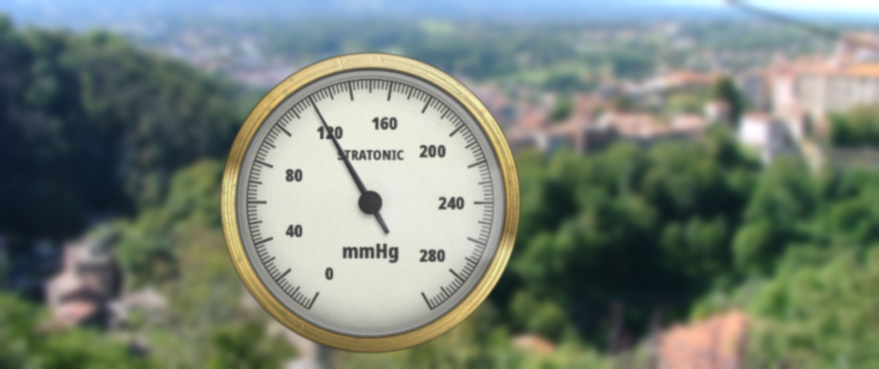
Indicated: 120mmHg
